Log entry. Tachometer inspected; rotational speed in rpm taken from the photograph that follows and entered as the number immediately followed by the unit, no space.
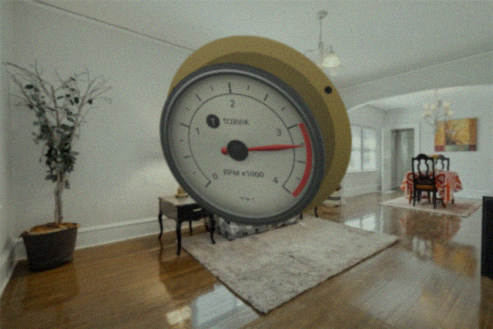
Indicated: 3250rpm
